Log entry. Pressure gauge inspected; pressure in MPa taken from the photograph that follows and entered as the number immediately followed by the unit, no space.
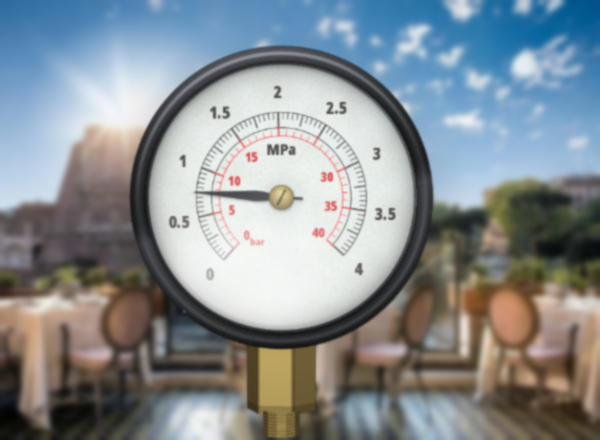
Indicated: 0.75MPa
